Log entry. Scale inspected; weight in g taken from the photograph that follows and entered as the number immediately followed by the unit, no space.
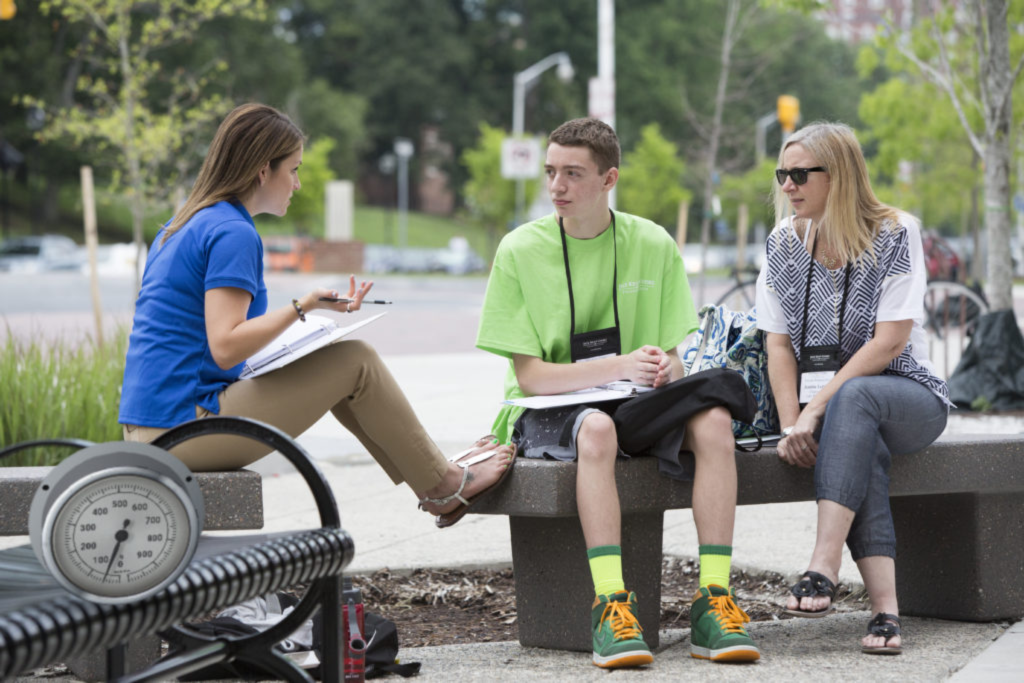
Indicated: 50g
